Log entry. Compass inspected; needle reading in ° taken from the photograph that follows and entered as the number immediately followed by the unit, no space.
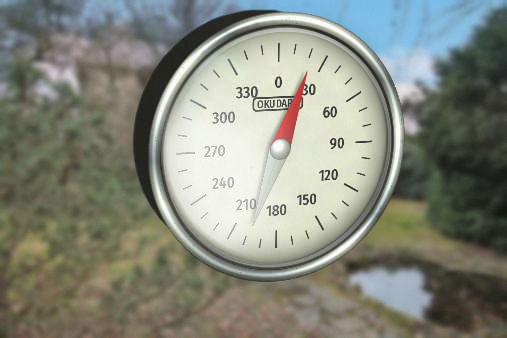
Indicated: 20°
